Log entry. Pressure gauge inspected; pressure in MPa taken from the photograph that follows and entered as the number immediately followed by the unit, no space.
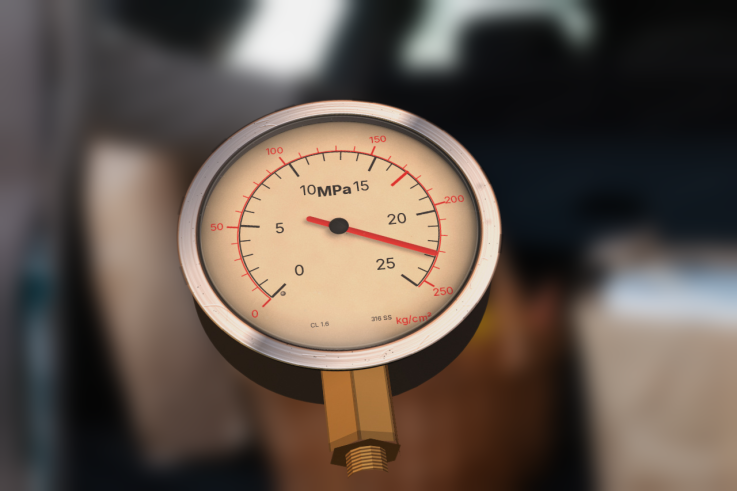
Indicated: 23MPa
